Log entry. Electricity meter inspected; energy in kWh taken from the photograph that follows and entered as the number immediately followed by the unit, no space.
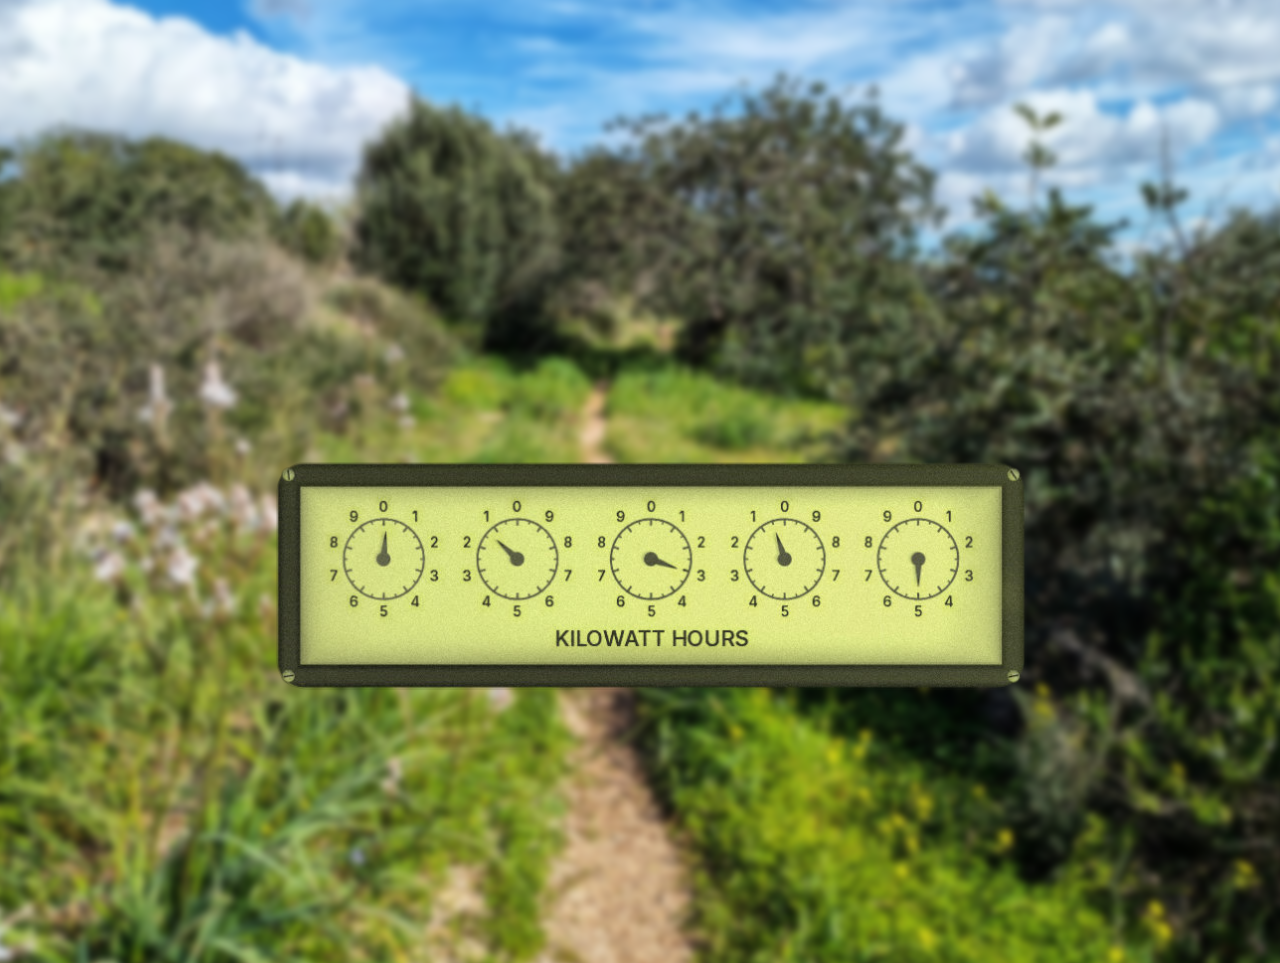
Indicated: 1305kWh
